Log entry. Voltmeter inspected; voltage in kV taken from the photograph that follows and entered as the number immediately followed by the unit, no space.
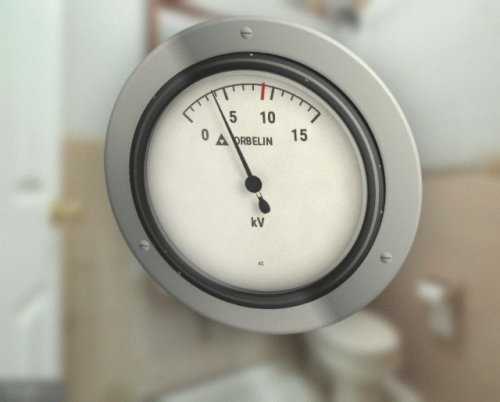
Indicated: 4kV
